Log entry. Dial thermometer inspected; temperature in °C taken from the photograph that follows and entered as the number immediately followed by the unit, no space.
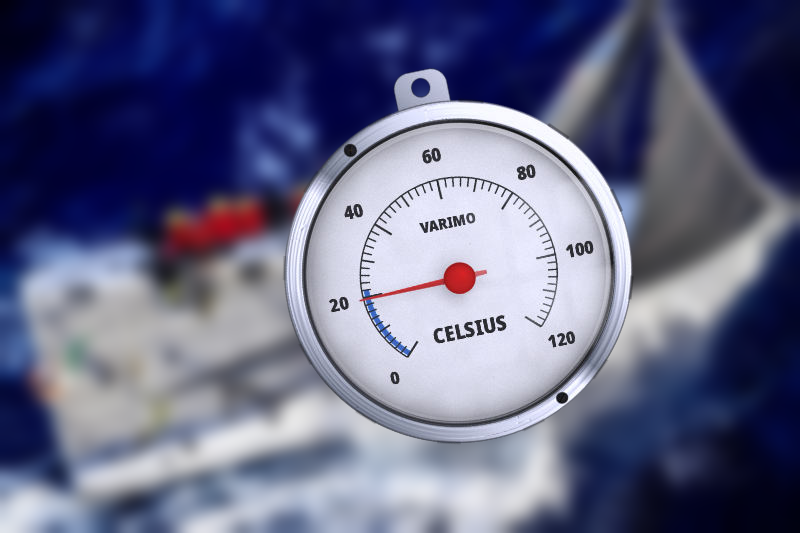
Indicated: 20°C
